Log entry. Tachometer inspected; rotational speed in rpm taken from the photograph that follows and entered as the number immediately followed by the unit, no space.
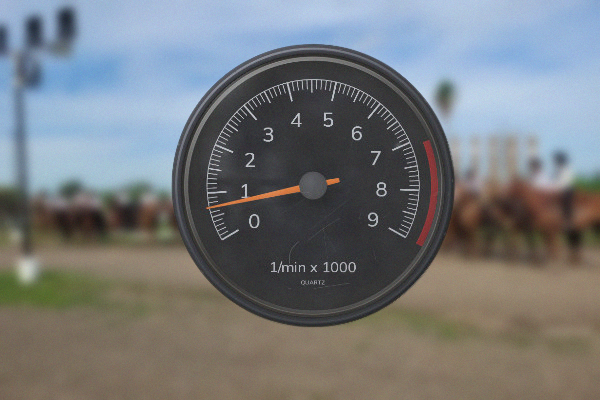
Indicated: 700rpm
